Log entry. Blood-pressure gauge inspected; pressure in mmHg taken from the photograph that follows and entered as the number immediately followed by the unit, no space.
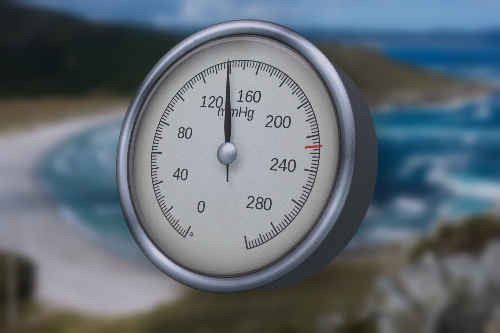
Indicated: 140mmHg
